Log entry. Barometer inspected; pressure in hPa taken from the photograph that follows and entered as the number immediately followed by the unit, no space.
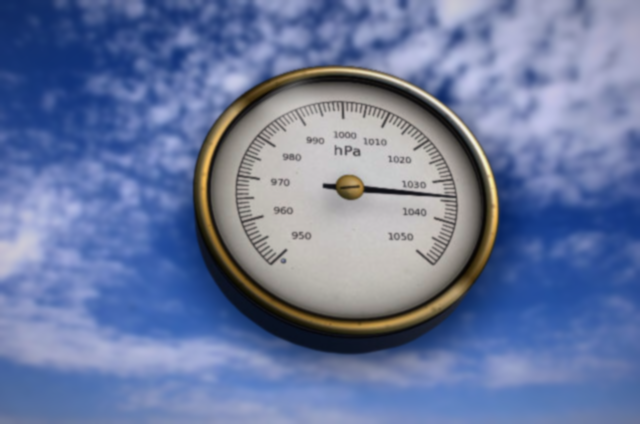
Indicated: 1035hPa
